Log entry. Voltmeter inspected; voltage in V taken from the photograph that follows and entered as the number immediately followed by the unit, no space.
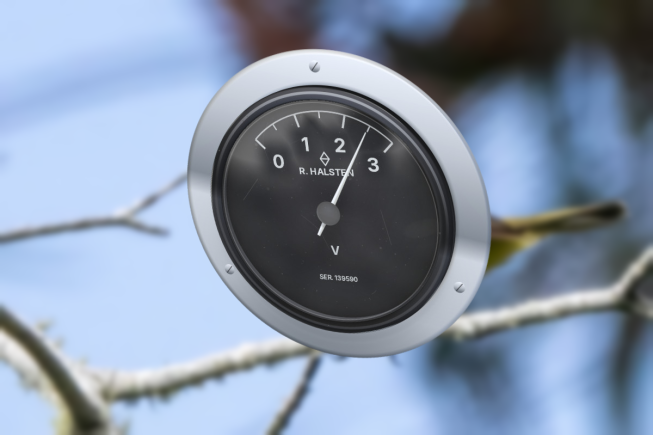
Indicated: 2.5V
